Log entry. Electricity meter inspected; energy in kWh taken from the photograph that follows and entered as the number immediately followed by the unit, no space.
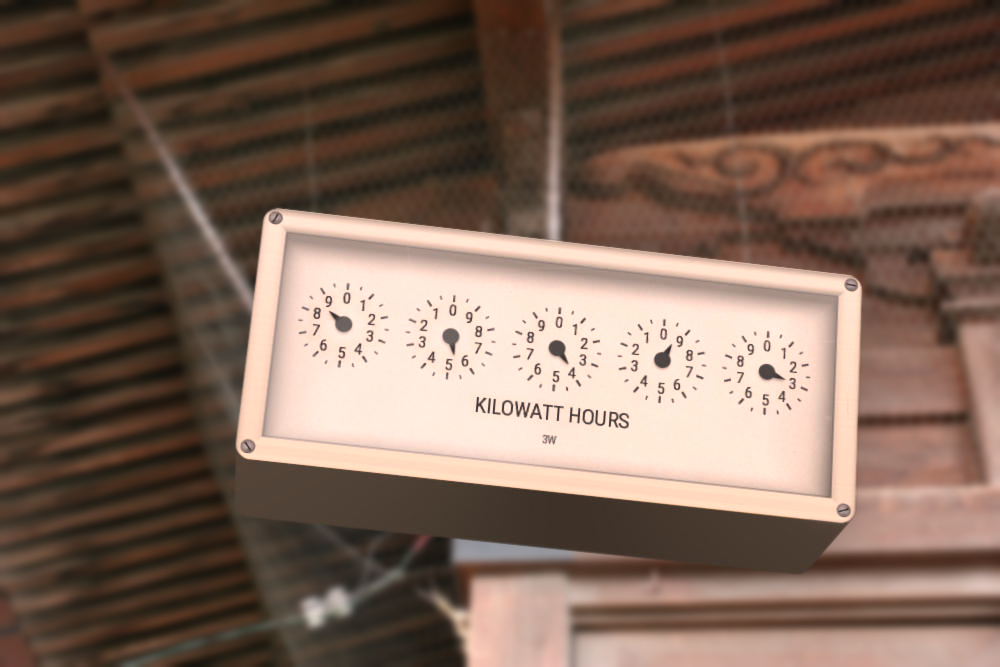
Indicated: 85393kWh
